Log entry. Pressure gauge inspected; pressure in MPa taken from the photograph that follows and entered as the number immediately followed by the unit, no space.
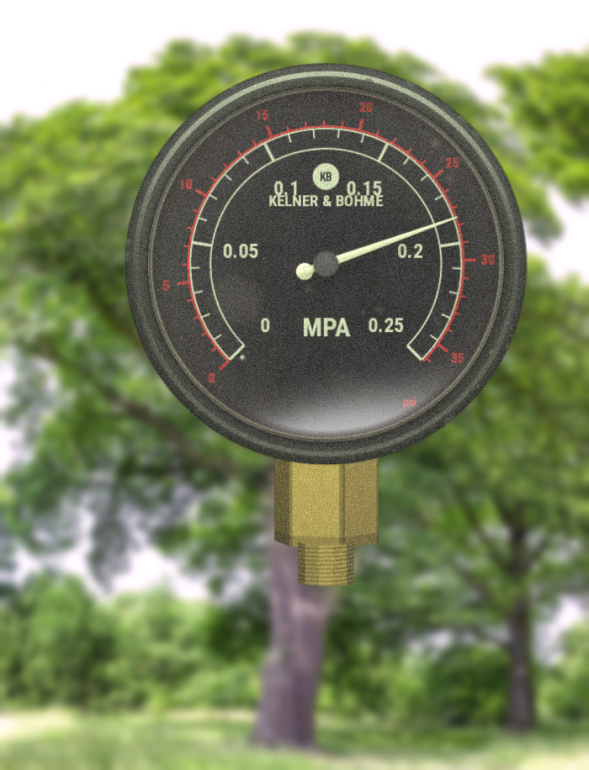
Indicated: 0.19MPa
